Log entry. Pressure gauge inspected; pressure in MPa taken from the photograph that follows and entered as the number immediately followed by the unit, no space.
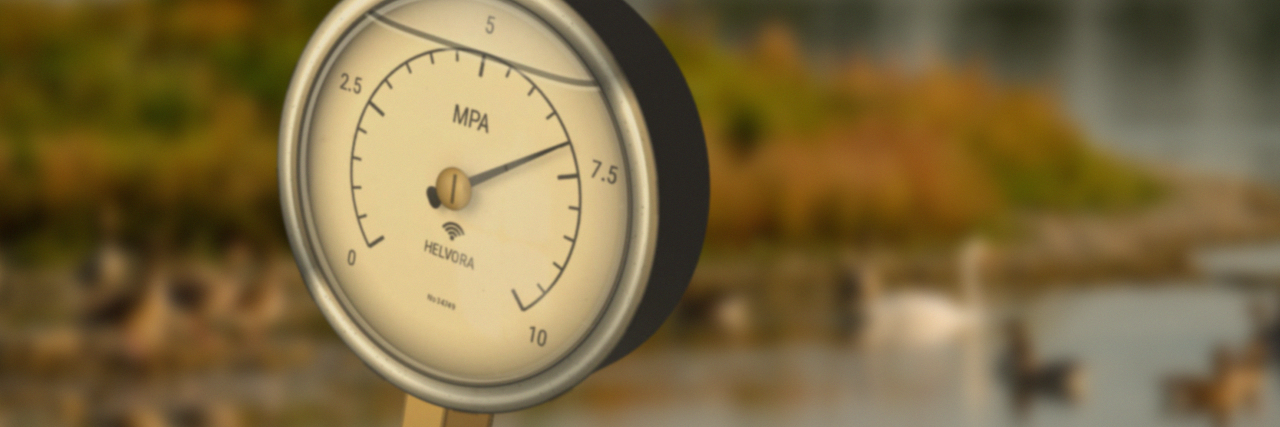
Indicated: 7MPa
